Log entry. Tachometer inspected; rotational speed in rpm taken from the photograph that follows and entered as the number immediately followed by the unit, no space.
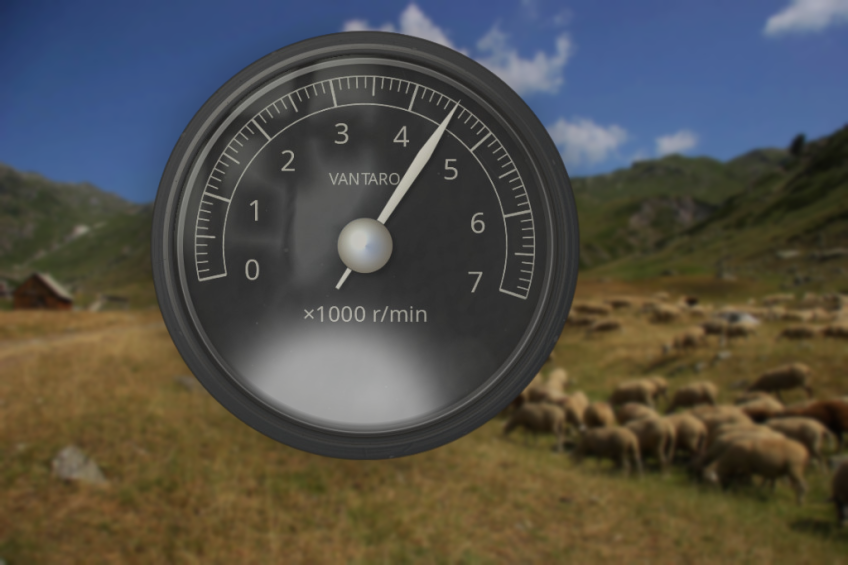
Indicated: 4500rpm
